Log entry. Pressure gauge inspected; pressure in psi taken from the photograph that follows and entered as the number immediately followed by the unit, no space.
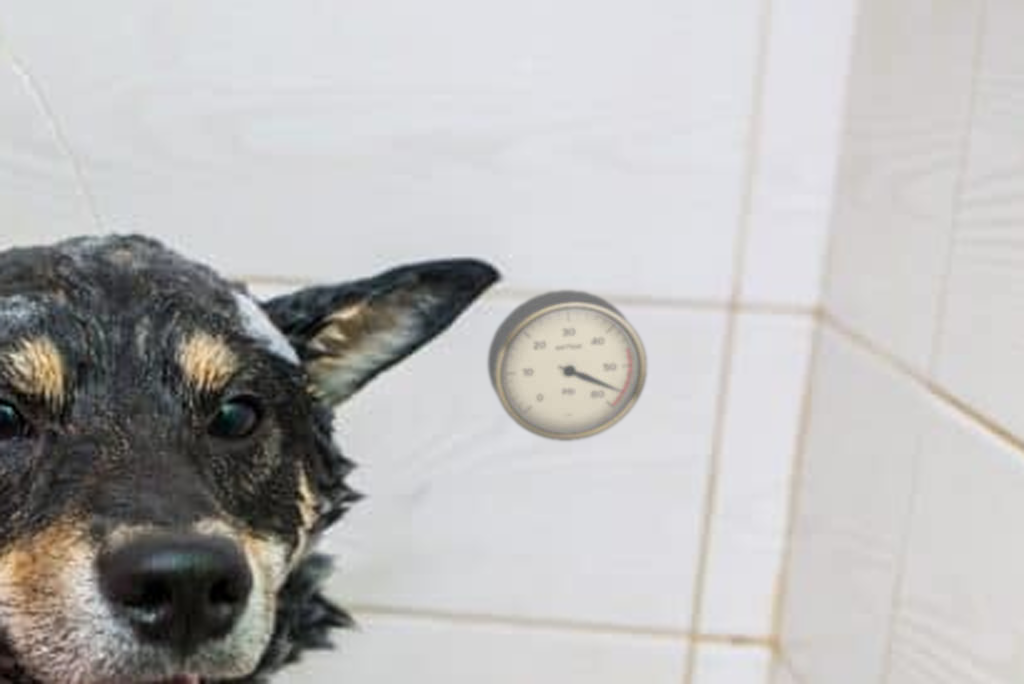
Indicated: 56psi
